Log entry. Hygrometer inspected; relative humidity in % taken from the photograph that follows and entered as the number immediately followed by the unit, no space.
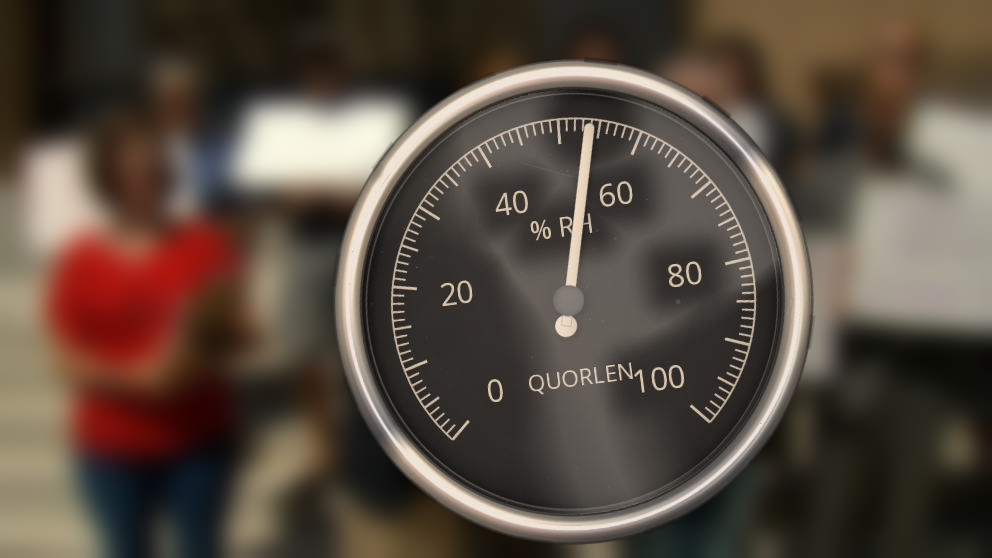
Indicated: 54%
